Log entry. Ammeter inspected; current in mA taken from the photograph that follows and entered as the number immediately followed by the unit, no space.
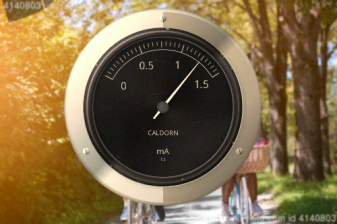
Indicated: 1.25mA
